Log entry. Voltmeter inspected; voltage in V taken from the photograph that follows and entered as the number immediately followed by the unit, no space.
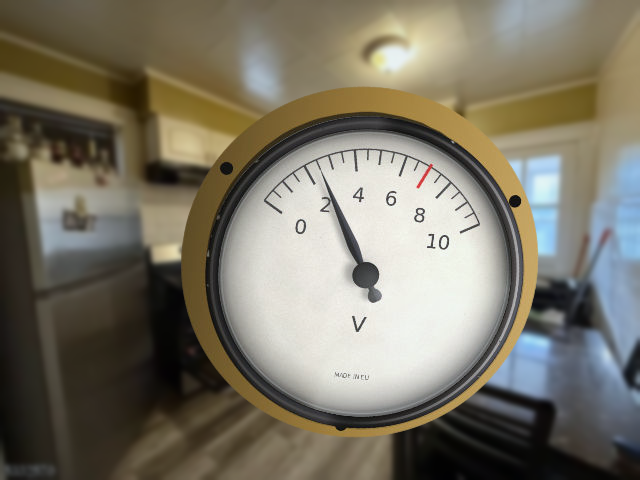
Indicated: 2.5V
